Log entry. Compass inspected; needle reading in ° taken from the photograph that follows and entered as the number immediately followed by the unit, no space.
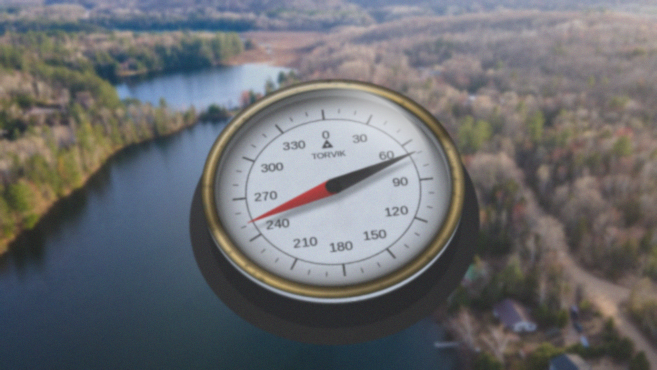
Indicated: 250°
